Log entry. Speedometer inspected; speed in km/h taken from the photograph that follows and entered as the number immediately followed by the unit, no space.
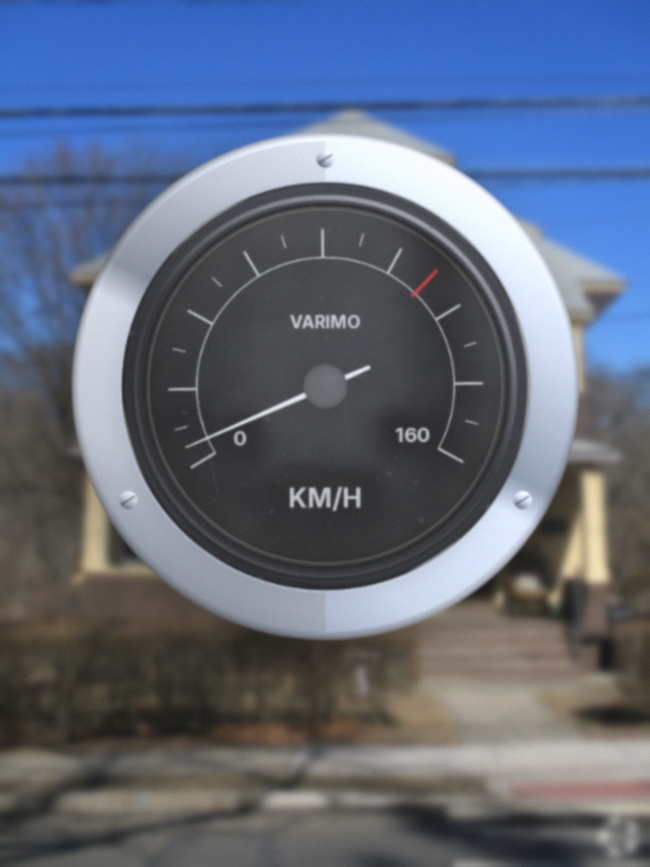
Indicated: 5km/h
